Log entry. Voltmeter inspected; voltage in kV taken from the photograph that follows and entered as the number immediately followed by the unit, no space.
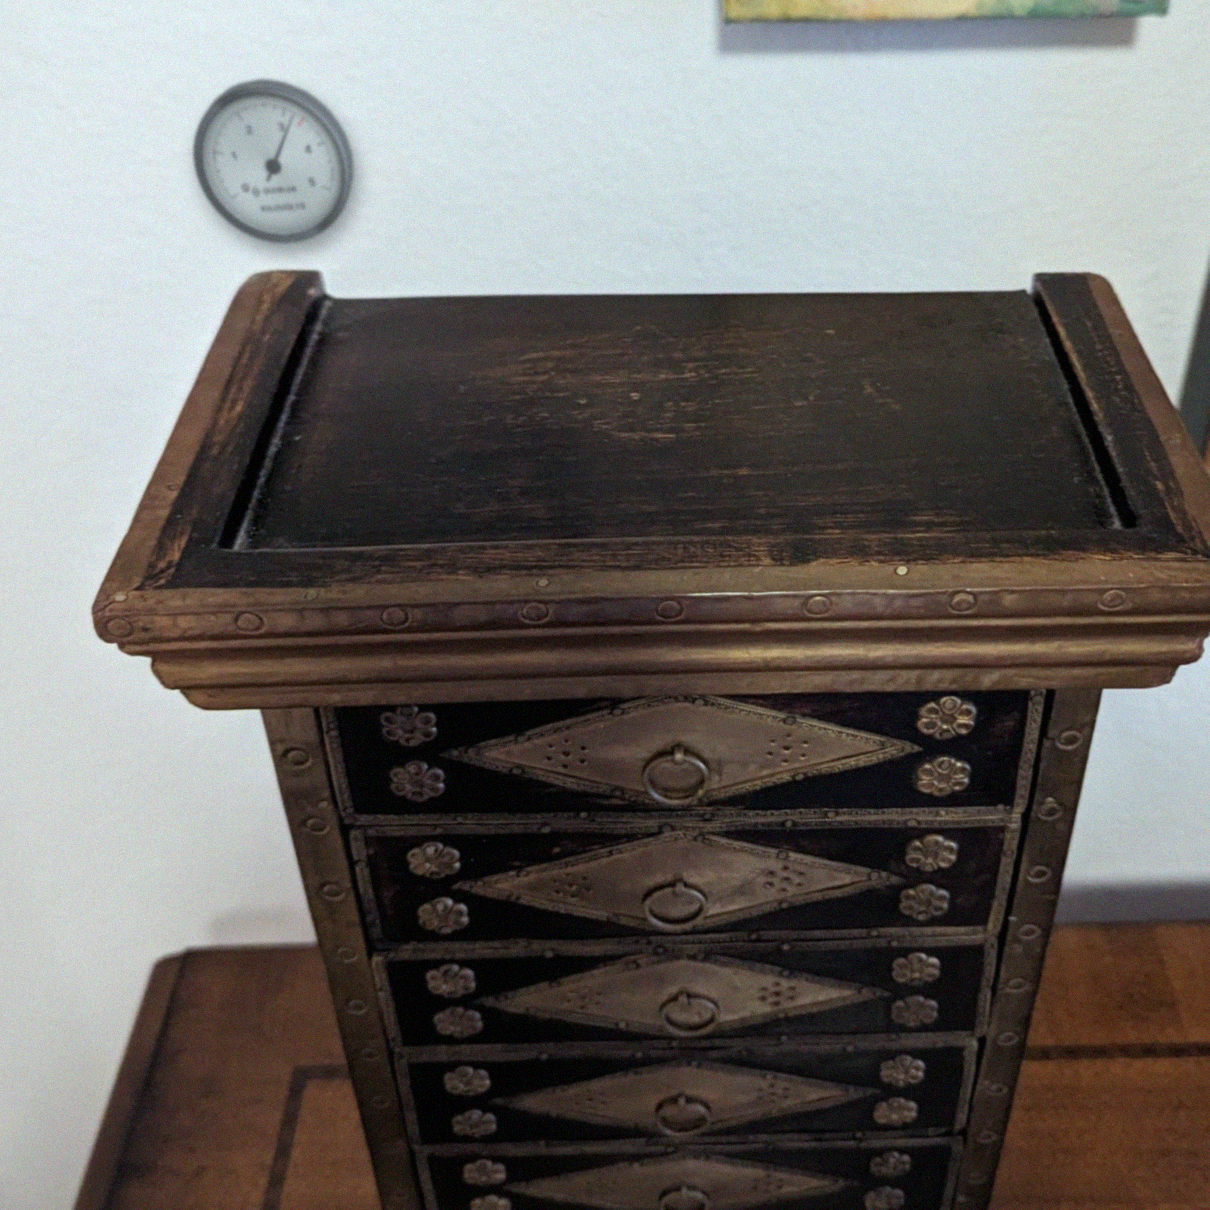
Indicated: 3.2kV
